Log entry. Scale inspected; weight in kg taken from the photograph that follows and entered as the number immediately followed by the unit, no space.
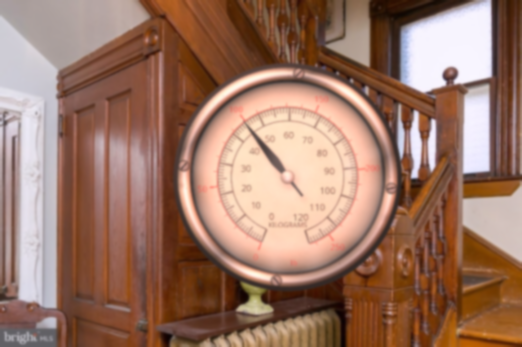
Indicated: 45kg
